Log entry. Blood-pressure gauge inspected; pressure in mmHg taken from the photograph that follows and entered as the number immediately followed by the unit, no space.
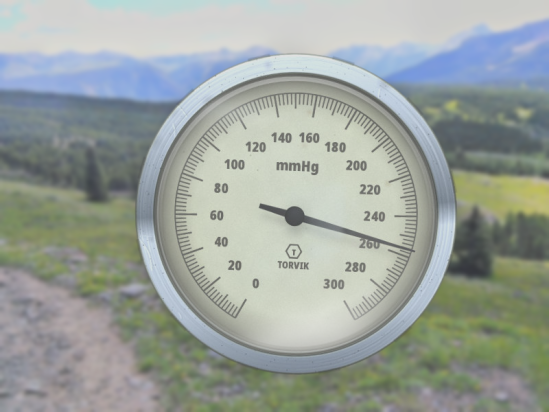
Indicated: 256mmHg
